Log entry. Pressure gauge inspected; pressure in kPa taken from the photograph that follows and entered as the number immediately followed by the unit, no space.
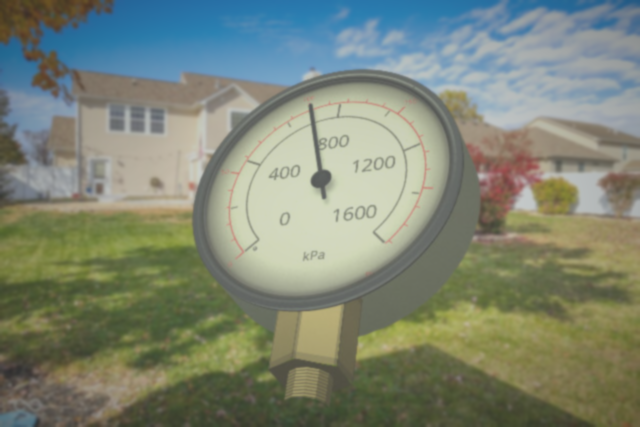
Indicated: 700kPa
